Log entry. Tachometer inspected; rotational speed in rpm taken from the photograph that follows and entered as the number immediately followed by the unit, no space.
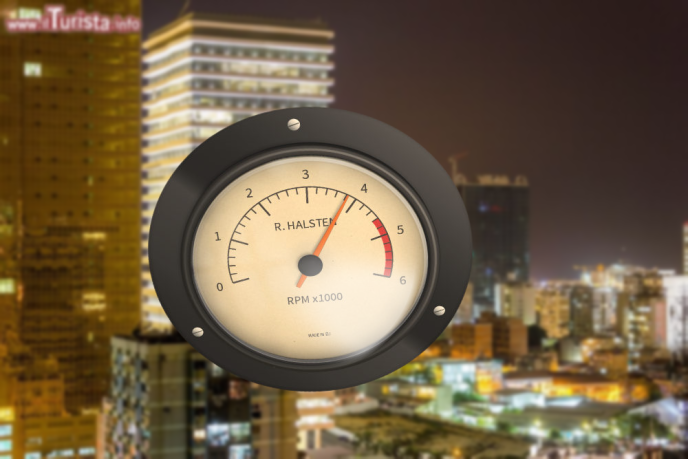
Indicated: 3800rpm
